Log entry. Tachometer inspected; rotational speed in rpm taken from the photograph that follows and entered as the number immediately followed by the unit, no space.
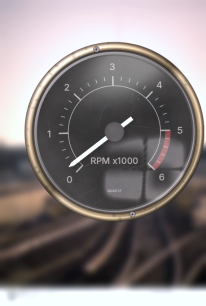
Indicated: 200rpm
